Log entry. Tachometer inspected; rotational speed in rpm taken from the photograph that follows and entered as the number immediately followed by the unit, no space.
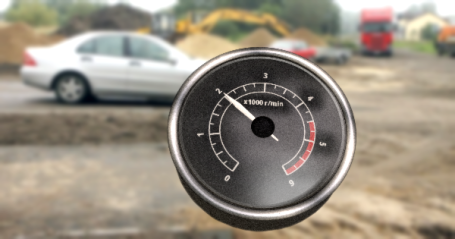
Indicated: 2000rpm
